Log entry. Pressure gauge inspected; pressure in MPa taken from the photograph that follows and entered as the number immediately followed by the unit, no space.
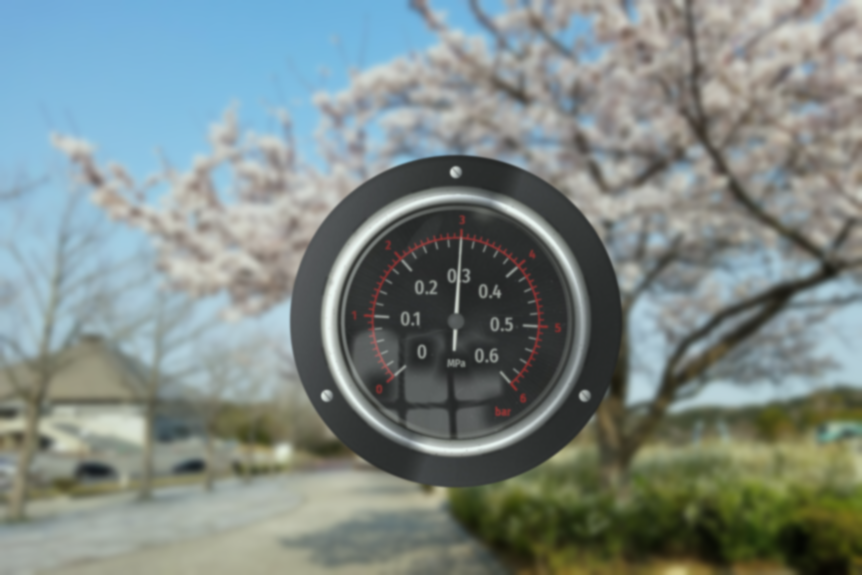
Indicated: 0.3MPa
